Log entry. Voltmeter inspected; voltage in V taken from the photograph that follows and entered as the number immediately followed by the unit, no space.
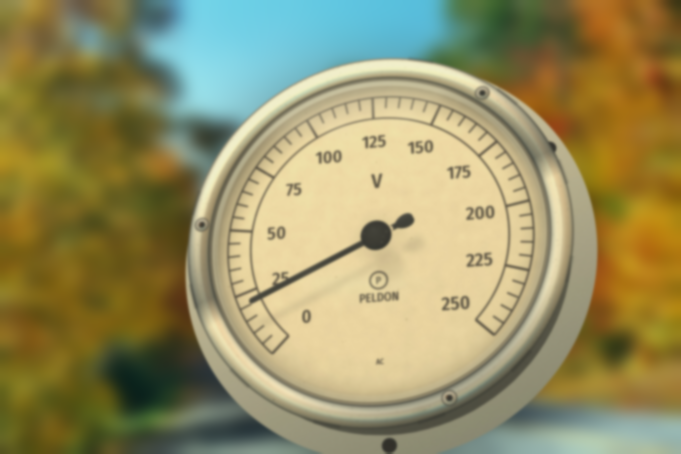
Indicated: 20V
